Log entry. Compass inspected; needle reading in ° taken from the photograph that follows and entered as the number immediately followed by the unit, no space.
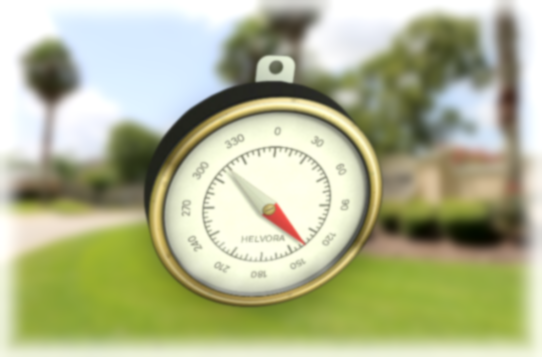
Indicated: 135°
